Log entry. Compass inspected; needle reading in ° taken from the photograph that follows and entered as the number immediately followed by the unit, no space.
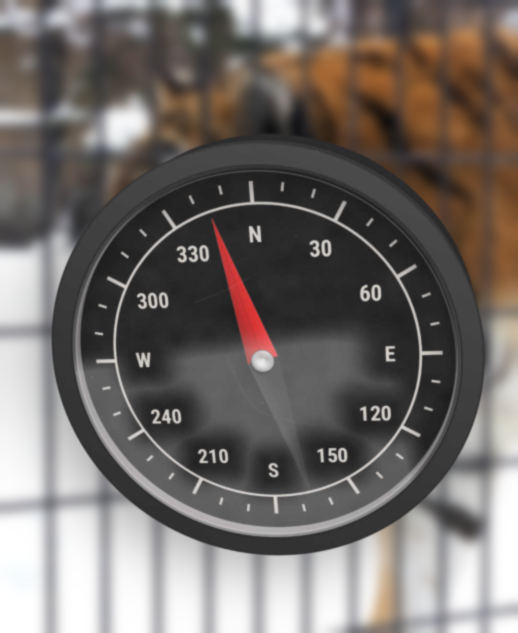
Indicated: 345°
